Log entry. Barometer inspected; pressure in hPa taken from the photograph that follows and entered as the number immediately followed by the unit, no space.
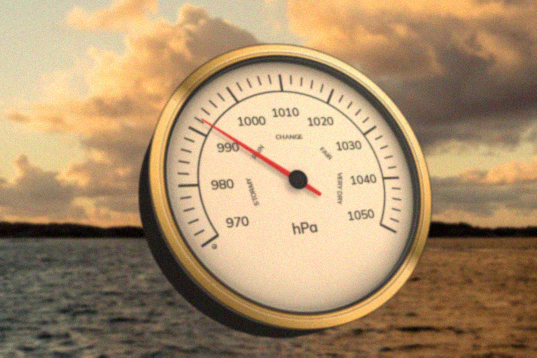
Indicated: 992hPa
